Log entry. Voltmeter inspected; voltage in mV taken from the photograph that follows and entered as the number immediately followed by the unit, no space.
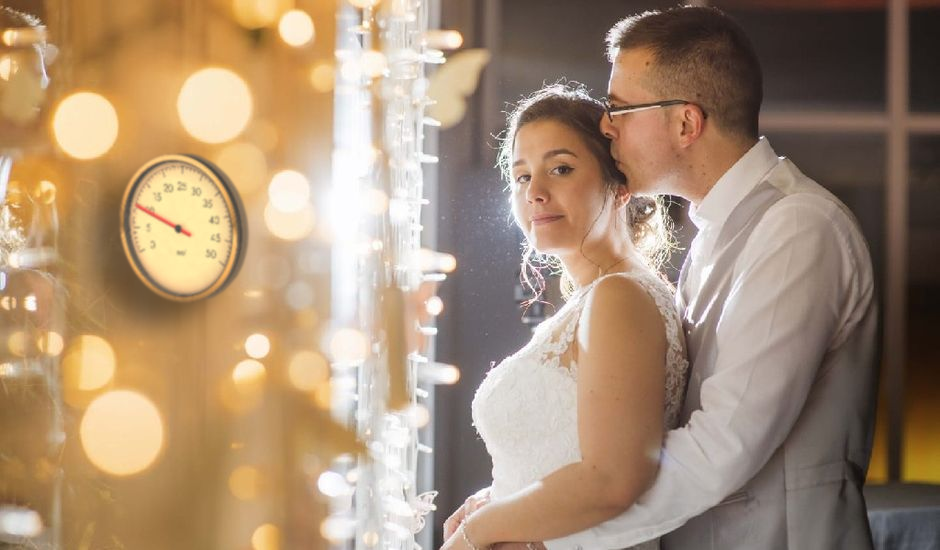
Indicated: 10mV
